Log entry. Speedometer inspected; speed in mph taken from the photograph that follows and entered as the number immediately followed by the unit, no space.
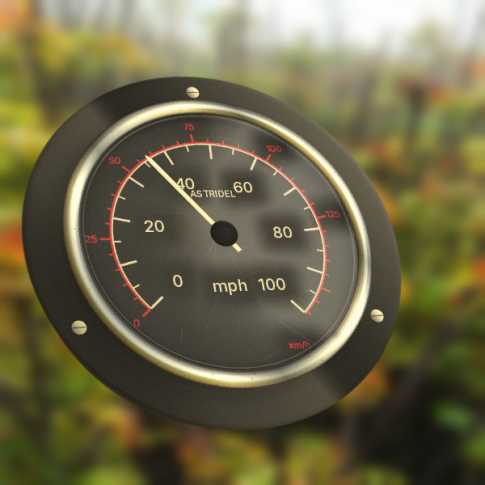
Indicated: 35mph
